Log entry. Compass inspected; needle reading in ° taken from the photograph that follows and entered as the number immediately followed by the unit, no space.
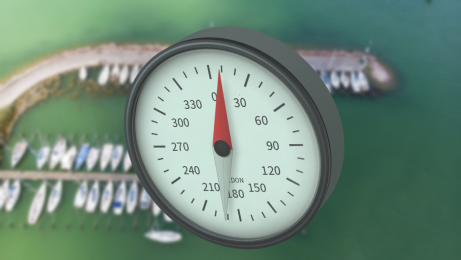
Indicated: 10°
